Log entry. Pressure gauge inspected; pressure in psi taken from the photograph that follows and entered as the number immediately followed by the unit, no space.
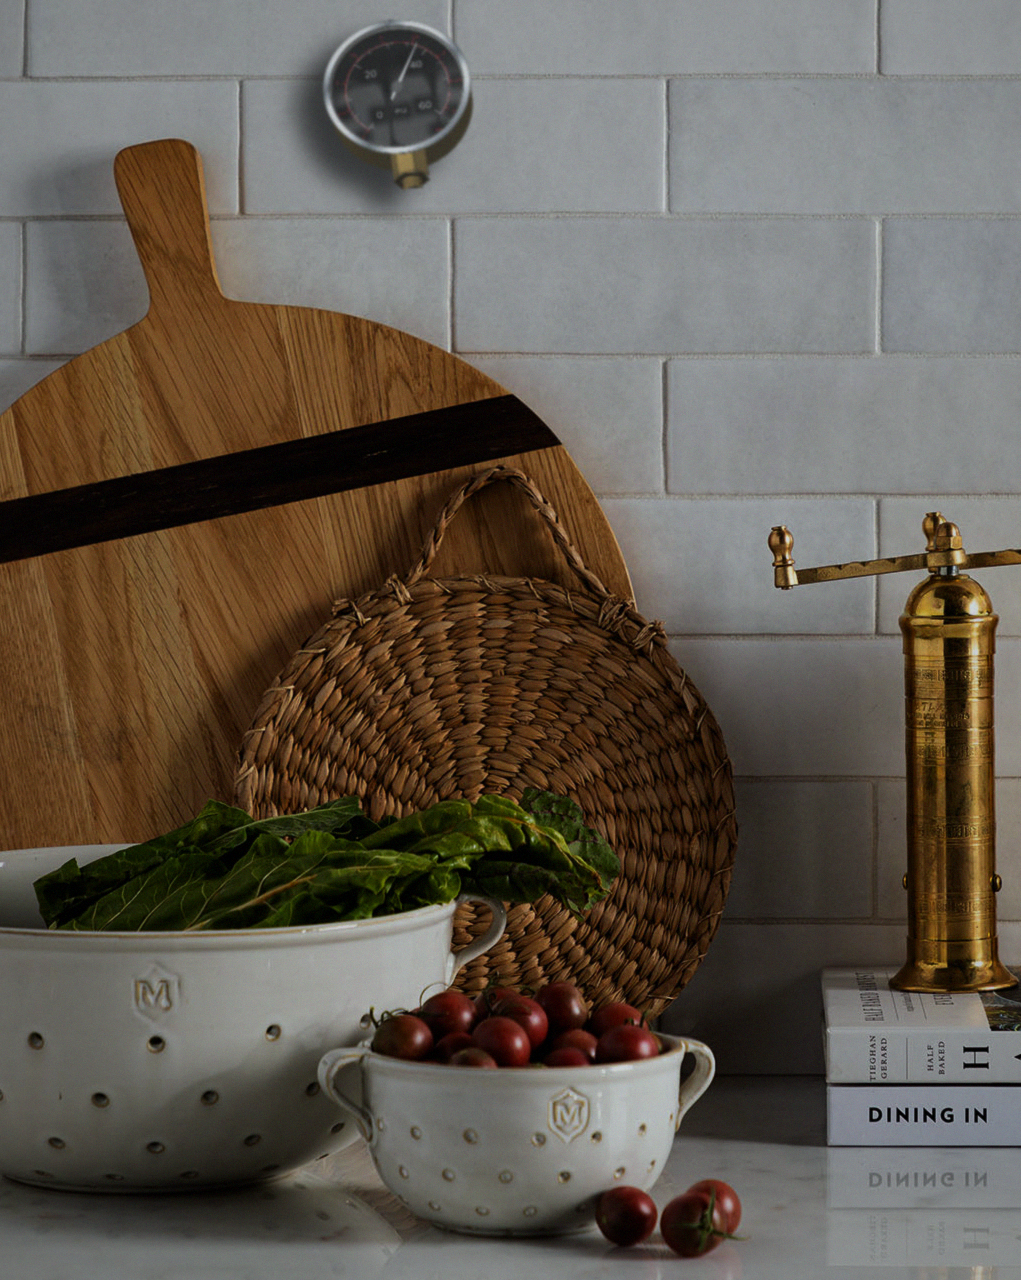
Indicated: 37.5psi
